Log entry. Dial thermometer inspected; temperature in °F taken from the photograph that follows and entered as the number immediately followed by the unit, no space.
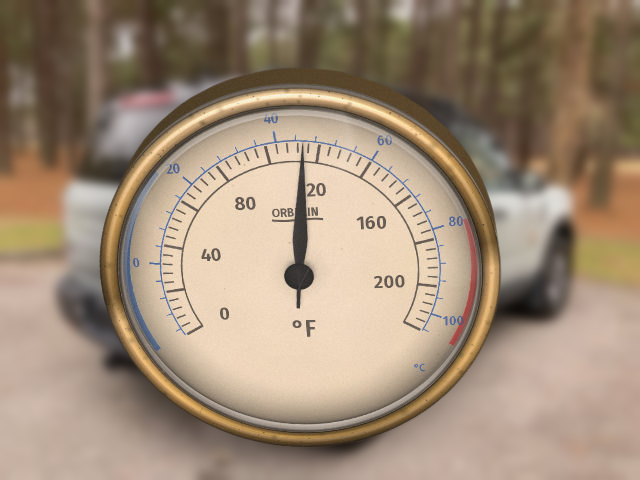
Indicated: 114°F
